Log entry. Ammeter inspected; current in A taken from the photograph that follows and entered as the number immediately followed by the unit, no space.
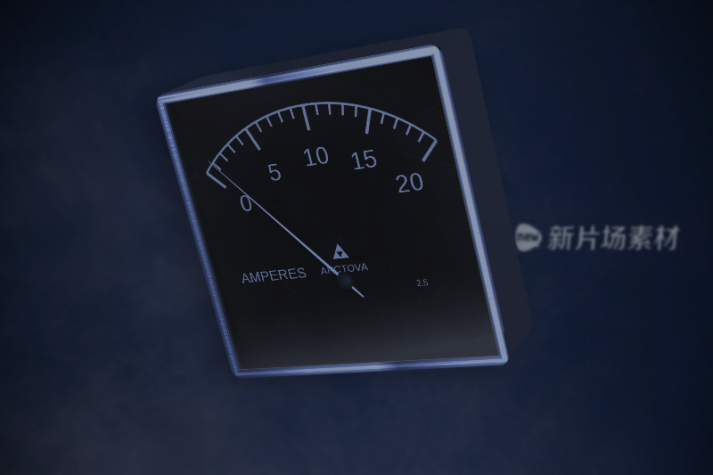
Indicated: 1A
